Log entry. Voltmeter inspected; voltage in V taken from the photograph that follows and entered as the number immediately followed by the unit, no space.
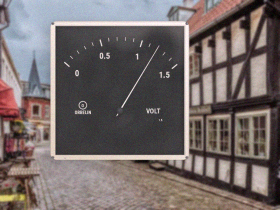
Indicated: 1.2V
